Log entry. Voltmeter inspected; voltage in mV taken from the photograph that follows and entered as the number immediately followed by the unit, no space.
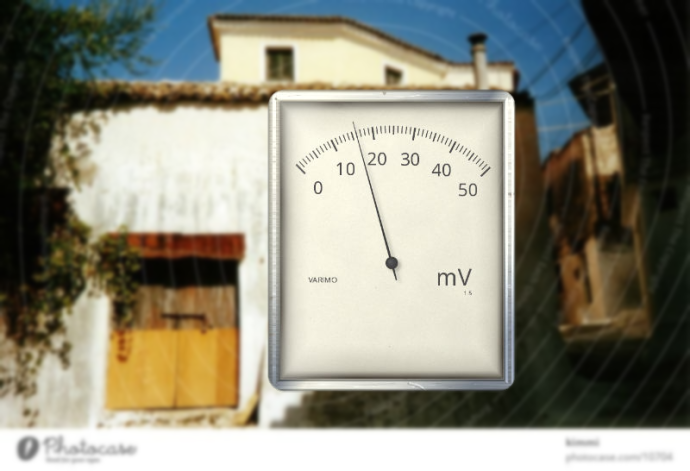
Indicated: 16mV
